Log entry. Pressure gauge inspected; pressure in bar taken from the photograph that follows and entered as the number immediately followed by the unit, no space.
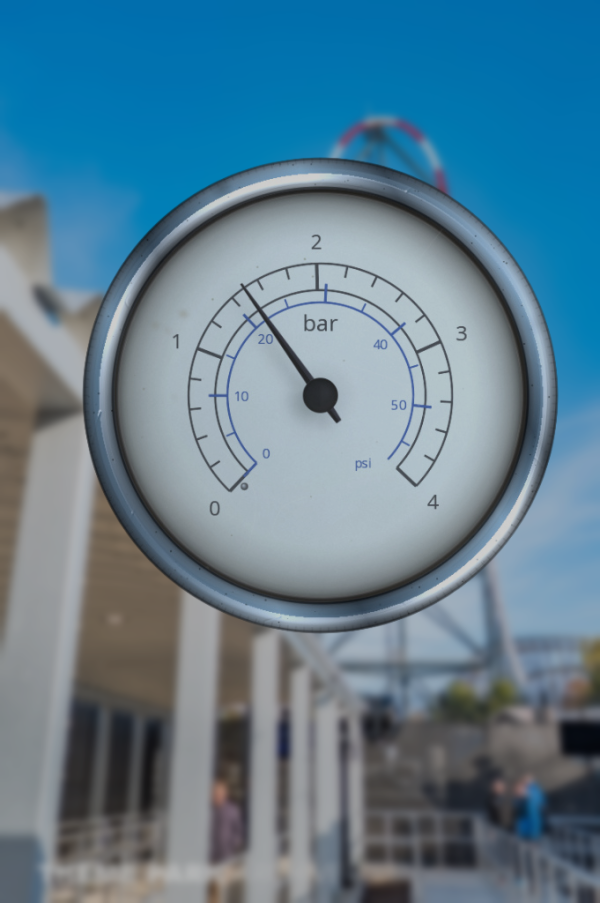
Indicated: 1.5bar
